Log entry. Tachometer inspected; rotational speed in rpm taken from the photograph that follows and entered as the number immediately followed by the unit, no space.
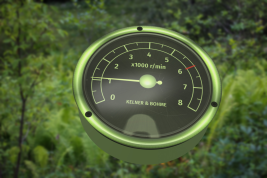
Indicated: 1000rpm
